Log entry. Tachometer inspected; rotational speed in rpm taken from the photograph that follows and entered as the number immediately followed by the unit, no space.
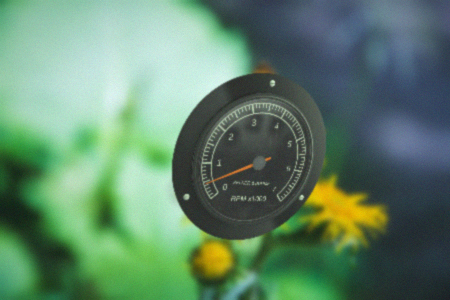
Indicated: 500rpm
